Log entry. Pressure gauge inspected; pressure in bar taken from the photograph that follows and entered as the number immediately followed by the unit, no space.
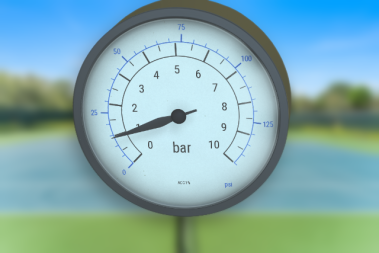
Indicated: 1bar
